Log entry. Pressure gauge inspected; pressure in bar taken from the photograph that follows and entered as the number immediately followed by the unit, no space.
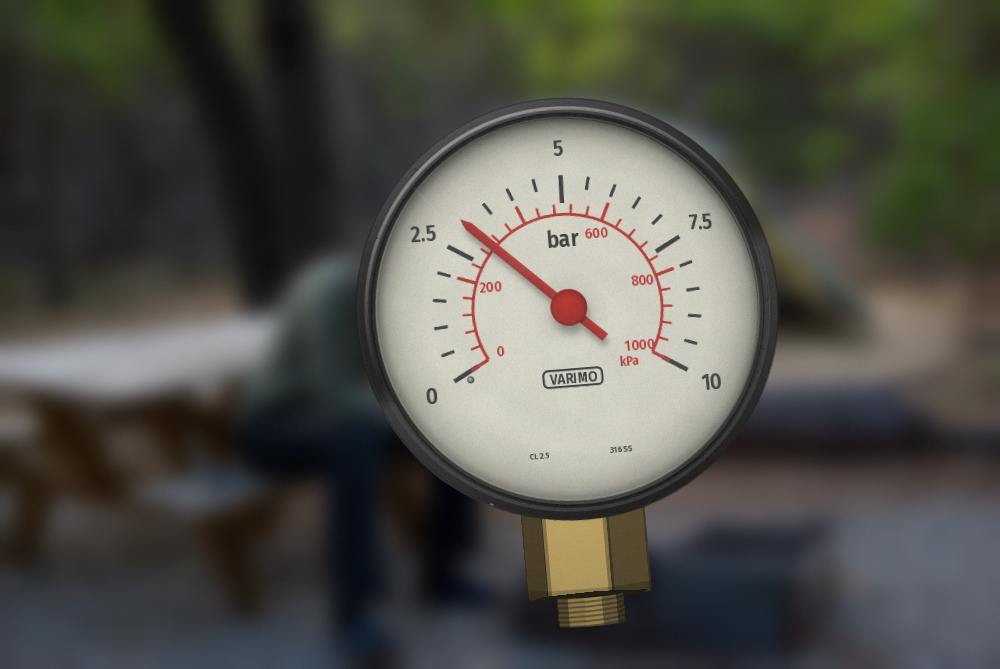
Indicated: 3bar
